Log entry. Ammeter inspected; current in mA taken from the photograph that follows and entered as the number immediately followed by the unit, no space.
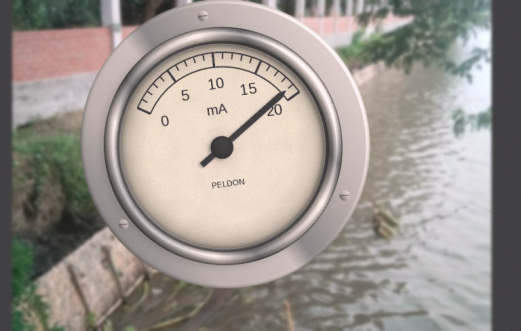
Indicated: 19mA
